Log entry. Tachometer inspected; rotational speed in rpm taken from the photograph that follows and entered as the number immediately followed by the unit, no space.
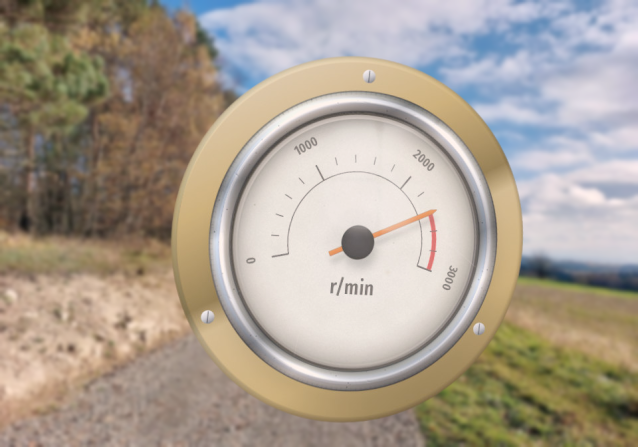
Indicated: 2400rpm
